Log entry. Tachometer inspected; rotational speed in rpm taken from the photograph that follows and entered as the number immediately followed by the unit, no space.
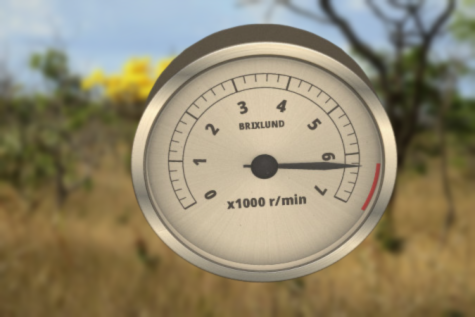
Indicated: 6200rpm
